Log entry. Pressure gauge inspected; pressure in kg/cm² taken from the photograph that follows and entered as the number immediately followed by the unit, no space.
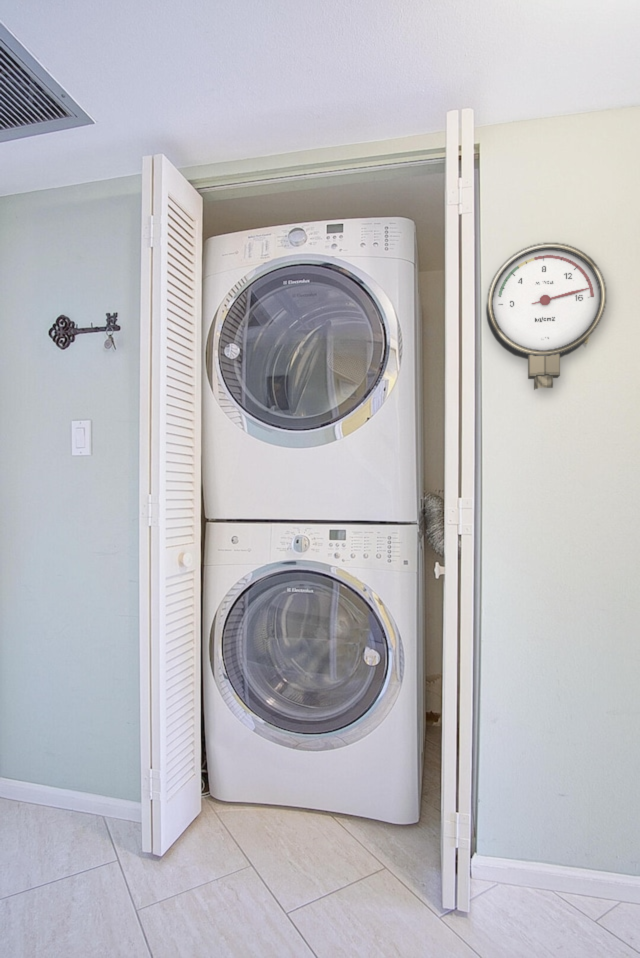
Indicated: 15kg/cm²
